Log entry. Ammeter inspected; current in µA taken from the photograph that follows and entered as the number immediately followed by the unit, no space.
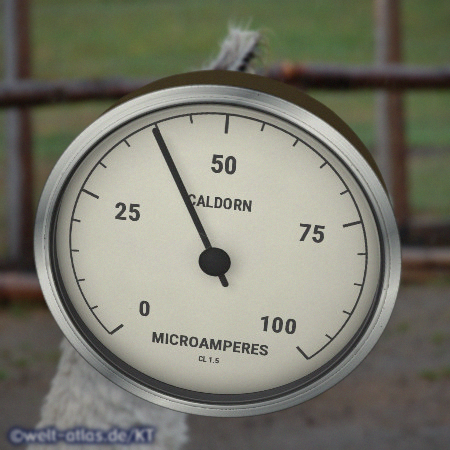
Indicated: 40µA
